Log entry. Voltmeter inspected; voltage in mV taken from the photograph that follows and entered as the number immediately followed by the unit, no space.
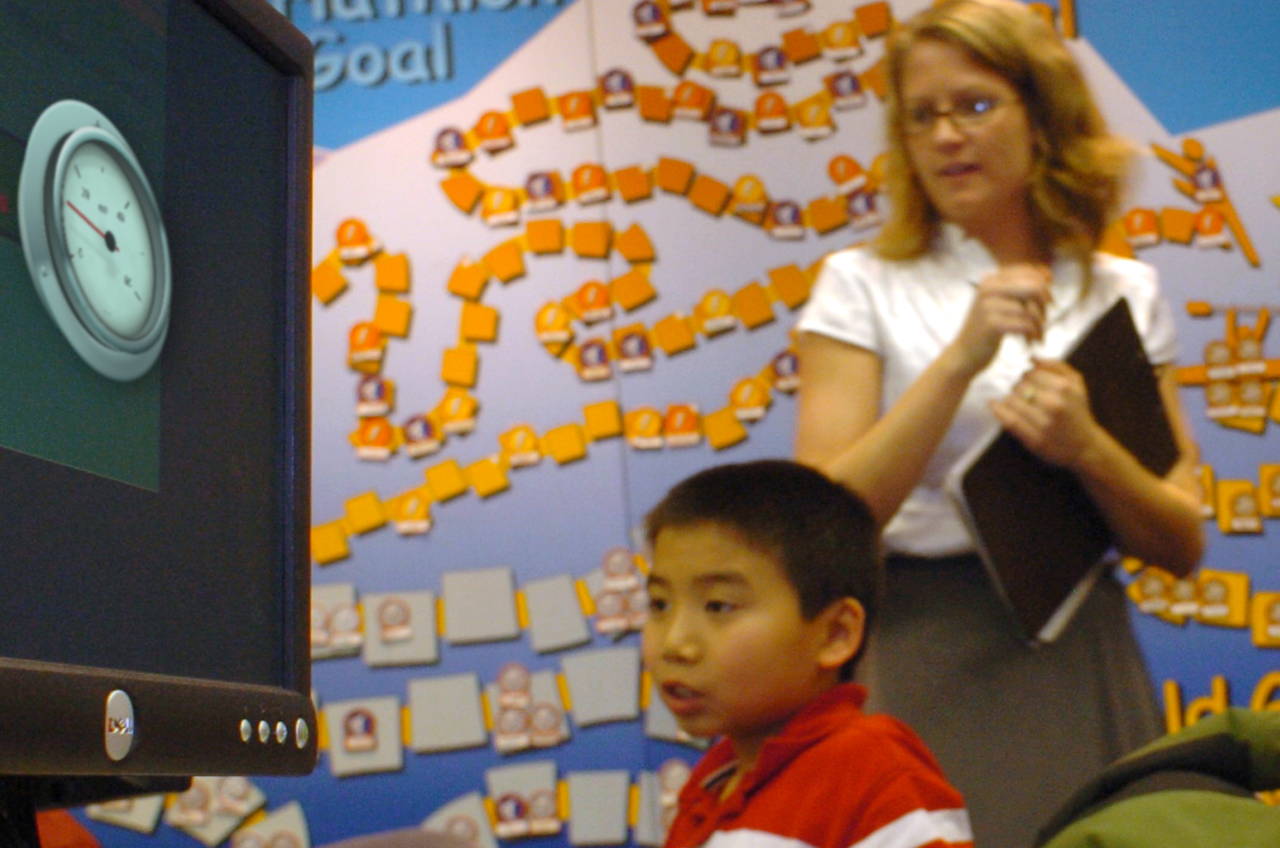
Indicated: 10mV
